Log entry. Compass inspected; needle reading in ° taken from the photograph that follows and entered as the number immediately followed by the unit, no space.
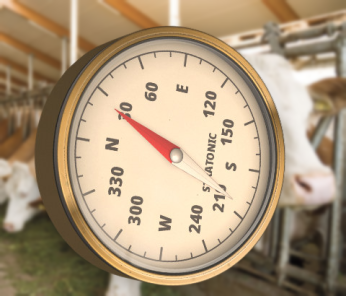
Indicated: 25°
